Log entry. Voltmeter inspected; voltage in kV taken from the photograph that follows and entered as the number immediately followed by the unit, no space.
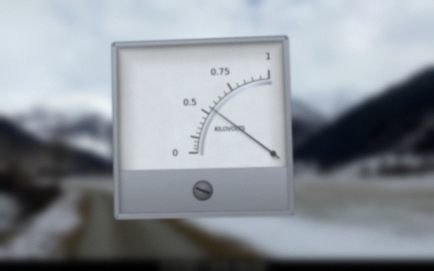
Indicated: 0.55kV
